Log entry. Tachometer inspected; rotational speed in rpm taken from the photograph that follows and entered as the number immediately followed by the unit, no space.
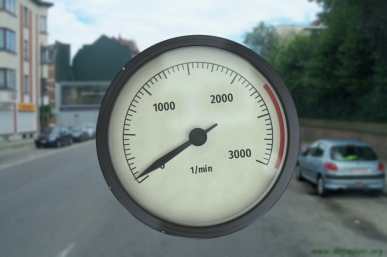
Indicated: 50rpm
